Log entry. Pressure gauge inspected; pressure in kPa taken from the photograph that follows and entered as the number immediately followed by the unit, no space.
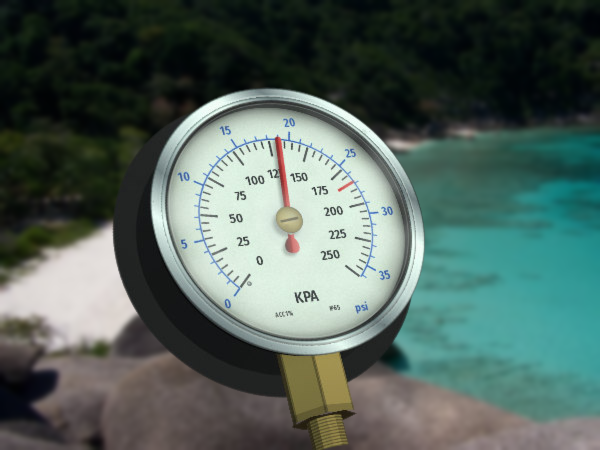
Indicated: 130kPa
